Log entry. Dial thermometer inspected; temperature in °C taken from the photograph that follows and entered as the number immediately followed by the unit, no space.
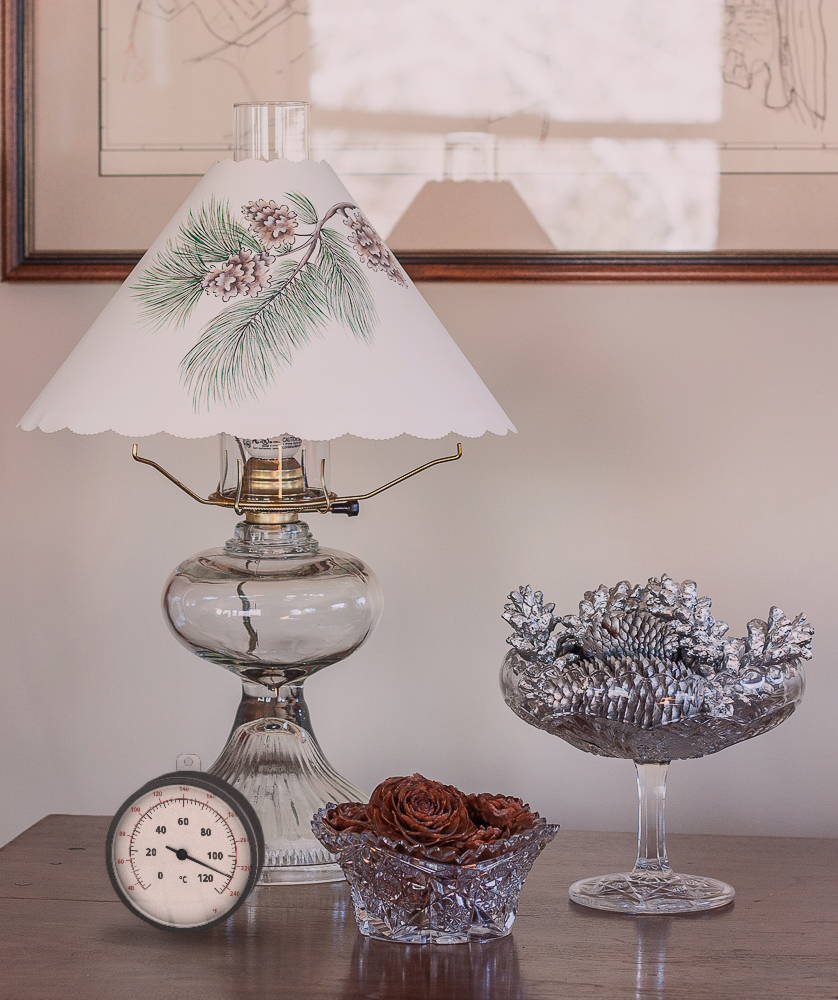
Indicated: 110°C
